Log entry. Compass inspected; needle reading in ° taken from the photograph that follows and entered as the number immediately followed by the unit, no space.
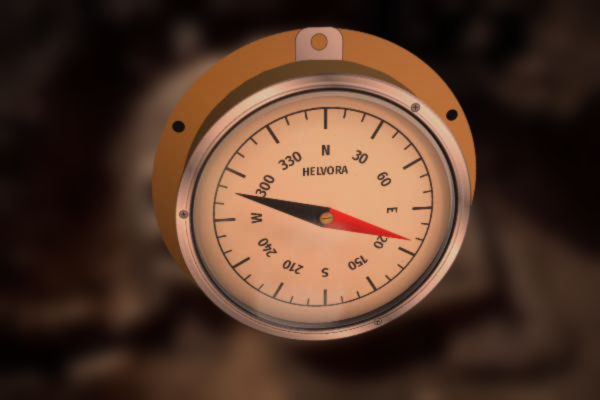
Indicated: 110°
